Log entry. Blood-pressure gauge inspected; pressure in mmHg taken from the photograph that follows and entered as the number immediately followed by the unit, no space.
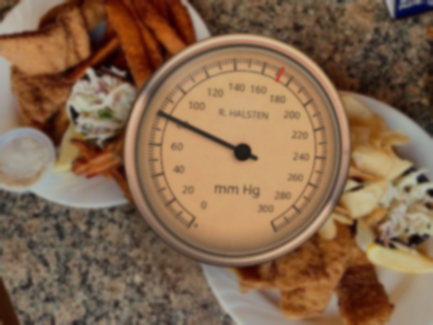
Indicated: 80mmHg
